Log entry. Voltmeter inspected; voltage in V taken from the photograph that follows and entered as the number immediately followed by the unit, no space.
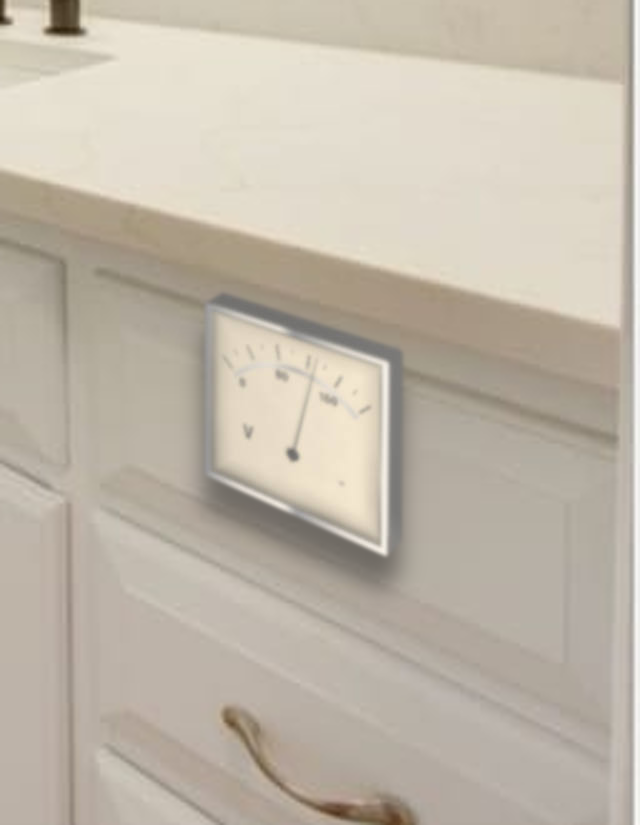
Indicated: 130V
